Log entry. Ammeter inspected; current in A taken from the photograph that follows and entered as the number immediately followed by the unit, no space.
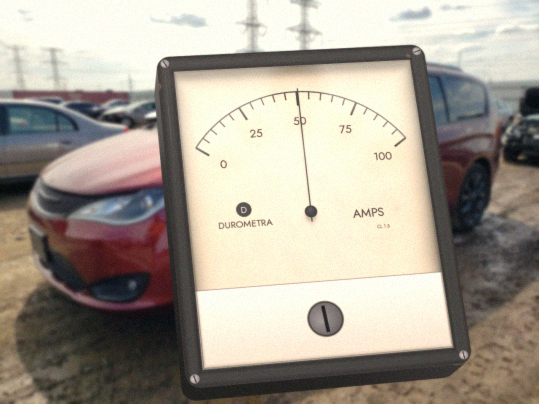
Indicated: 50A
